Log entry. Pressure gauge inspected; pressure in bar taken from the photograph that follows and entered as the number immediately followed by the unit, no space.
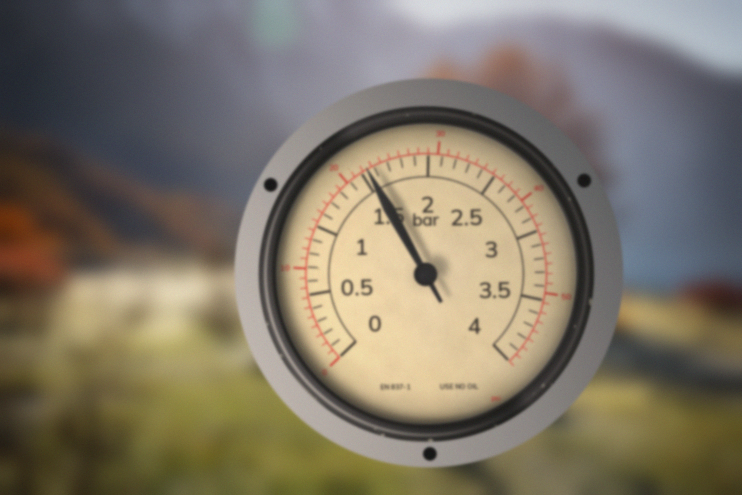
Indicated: 1.55bar
